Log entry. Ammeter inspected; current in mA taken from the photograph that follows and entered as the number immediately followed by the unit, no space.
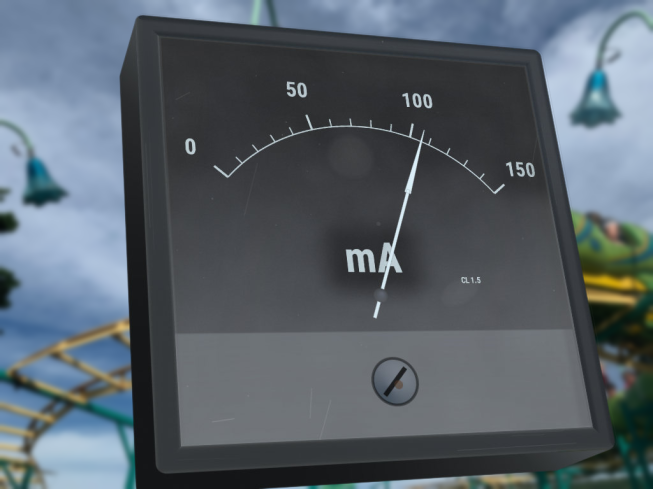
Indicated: 105mA
